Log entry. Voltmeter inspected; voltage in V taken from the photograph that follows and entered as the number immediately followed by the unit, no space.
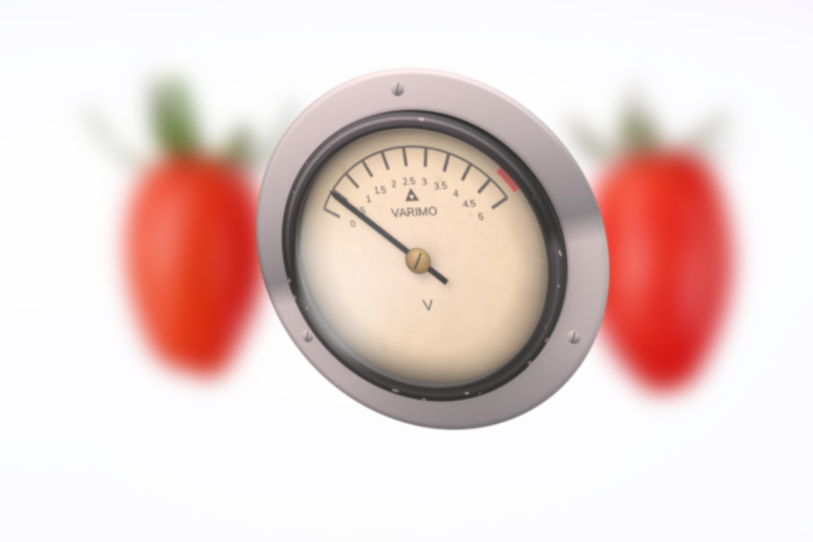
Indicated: 0.5V
